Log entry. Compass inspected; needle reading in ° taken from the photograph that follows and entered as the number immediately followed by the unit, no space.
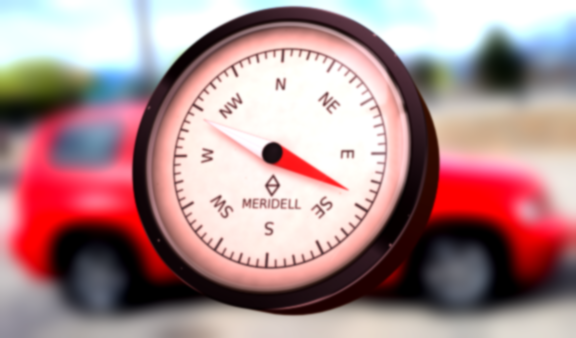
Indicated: 115°
